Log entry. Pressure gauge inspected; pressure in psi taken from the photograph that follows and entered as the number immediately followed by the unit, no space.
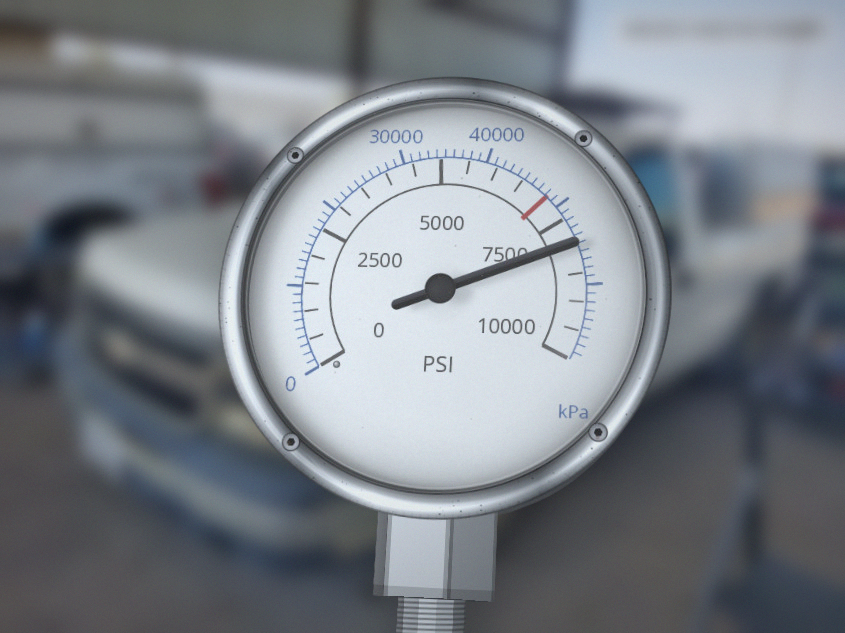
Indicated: 8000psi
